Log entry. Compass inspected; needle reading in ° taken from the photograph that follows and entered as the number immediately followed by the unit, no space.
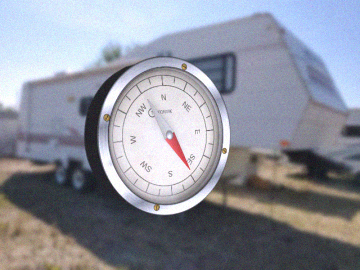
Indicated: 150°
